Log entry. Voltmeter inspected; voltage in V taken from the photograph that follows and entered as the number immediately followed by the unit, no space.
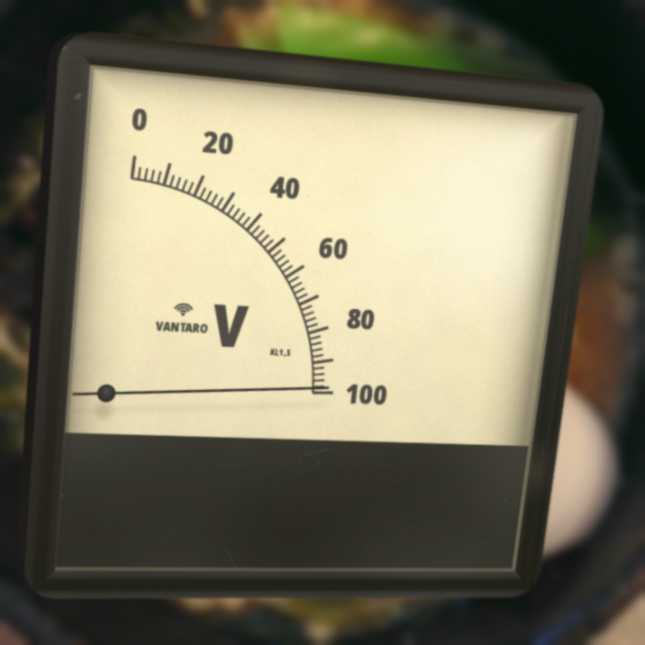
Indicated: 98V
